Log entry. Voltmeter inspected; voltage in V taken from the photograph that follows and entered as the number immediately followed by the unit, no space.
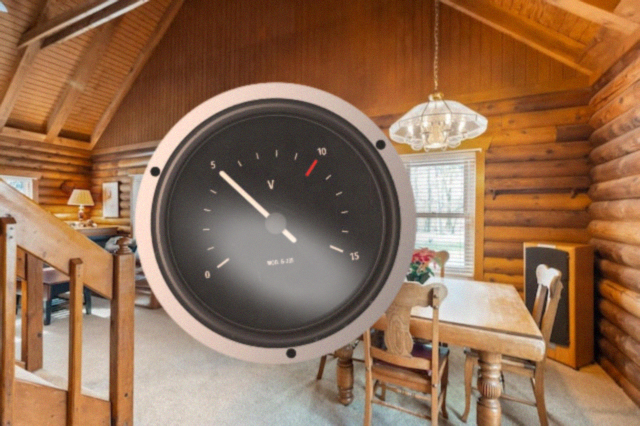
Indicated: 5V
